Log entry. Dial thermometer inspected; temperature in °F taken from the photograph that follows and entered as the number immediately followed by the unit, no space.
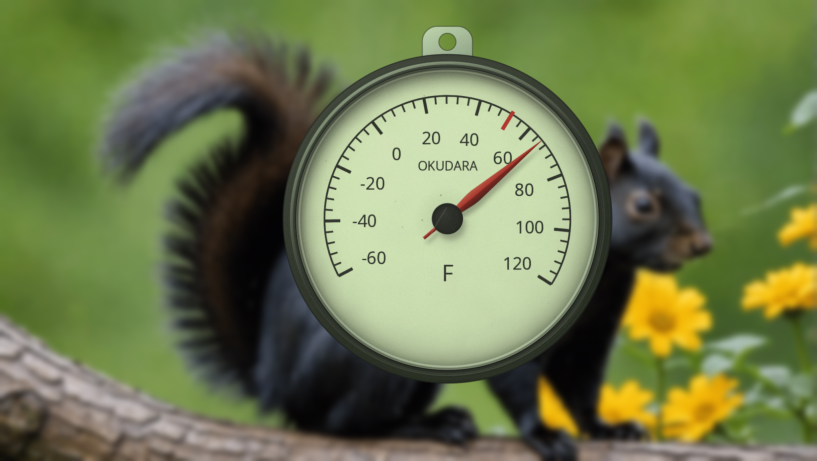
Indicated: 66°F
